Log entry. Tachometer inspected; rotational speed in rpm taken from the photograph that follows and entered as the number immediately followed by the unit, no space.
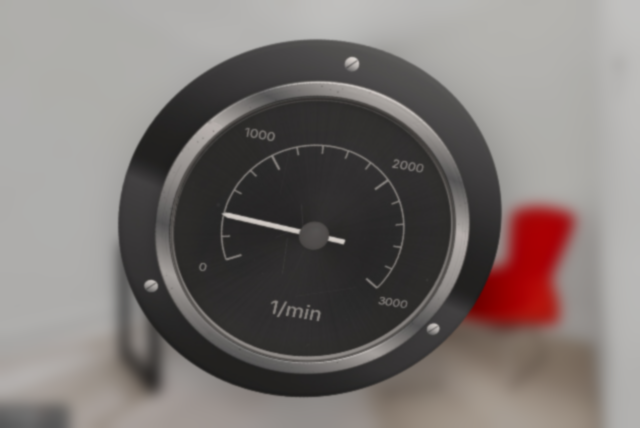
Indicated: 400rpm
